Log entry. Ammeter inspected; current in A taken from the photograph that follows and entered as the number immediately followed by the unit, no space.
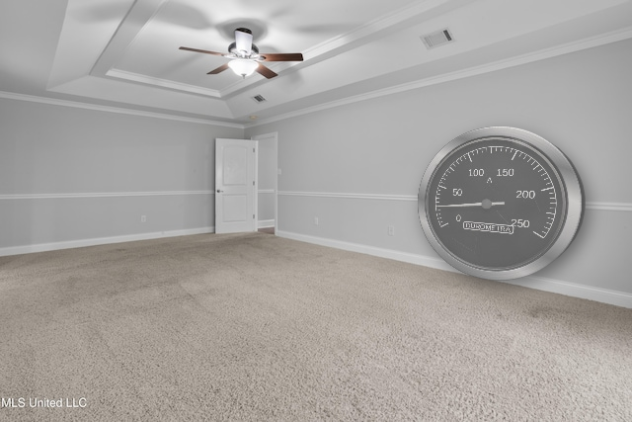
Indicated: 25A
